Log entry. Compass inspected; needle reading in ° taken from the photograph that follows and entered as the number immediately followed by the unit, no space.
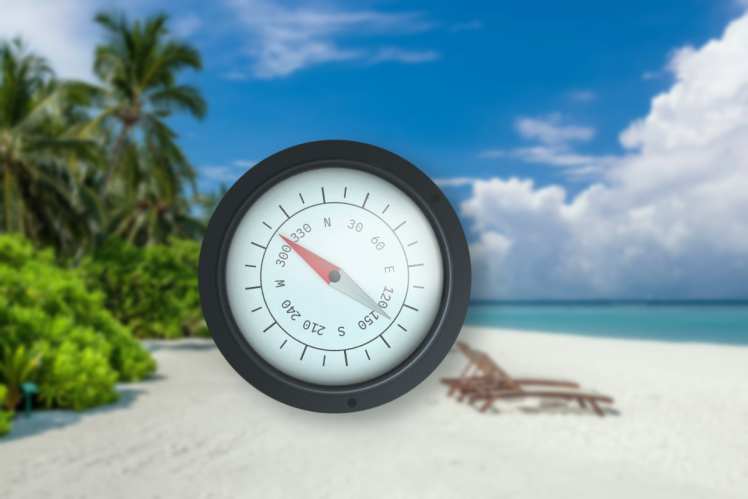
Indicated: 315°
